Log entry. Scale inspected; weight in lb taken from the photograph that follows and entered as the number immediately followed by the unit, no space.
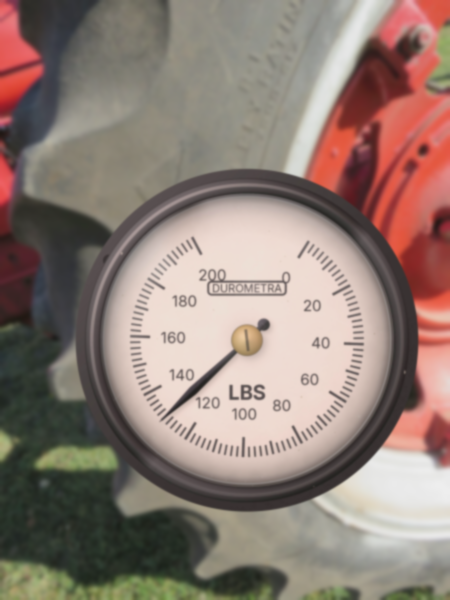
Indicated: 130lb
